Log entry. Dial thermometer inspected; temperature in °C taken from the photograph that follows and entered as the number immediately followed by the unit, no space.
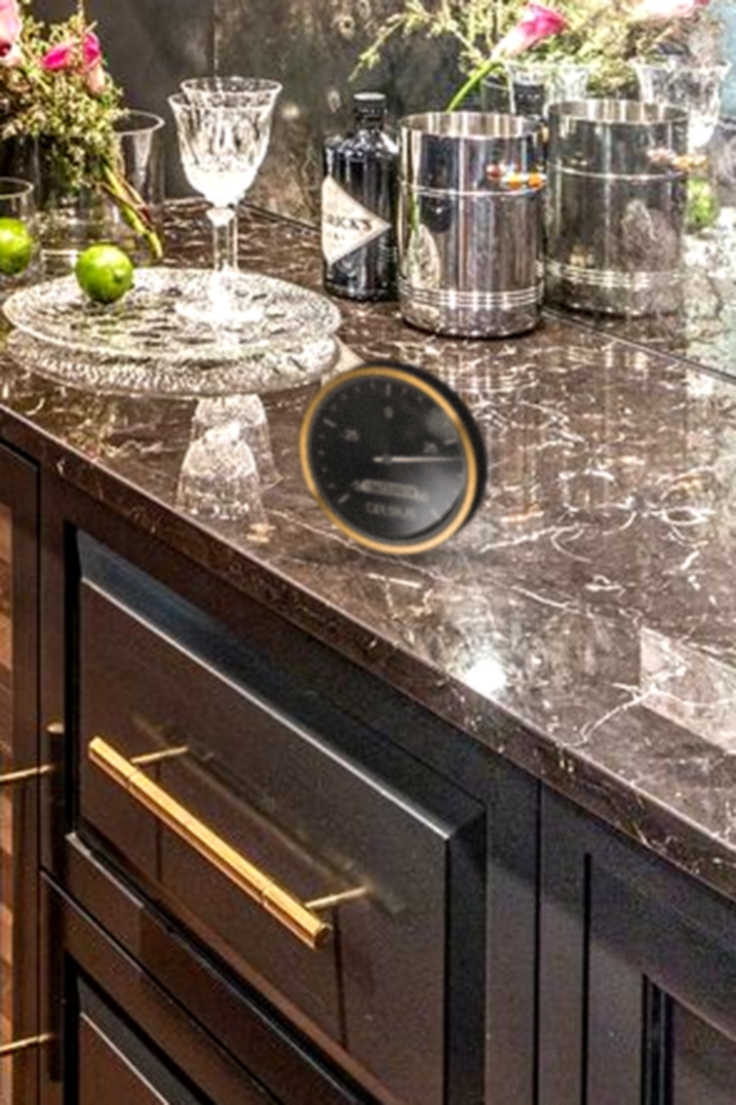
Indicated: 30°C
